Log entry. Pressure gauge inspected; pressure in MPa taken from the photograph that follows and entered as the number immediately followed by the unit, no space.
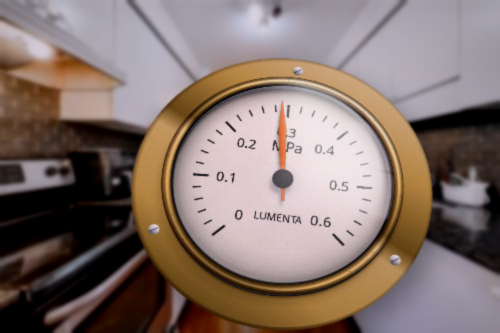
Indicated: 0.29MPa
